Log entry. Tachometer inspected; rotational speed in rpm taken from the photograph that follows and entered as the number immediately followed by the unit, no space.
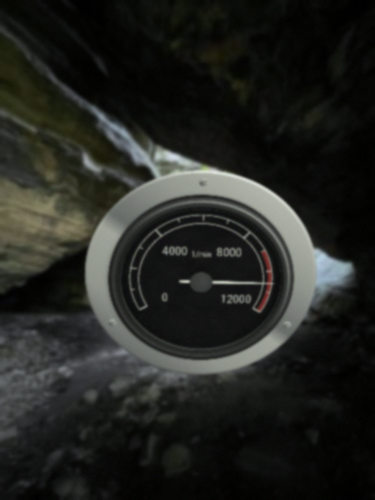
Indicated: 10500rpm
